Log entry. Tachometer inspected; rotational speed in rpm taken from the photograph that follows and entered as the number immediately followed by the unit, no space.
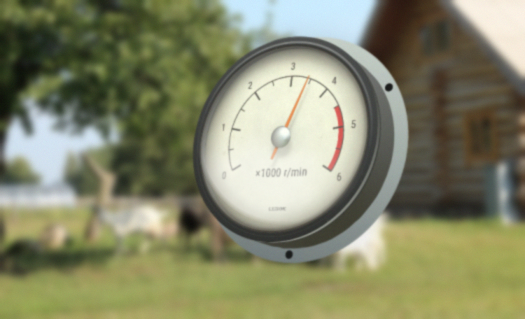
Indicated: 3500rpm
